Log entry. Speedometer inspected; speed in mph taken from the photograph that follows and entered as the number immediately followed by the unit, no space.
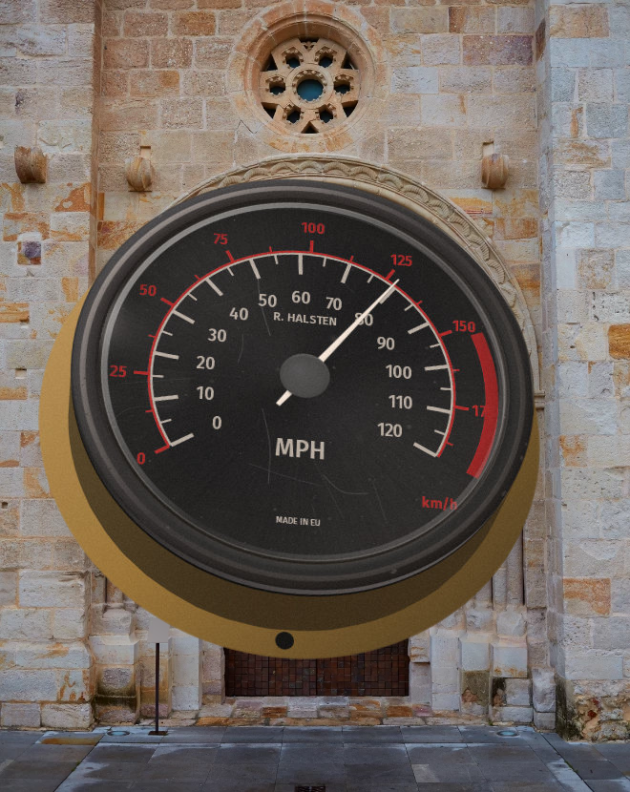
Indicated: 80mph
